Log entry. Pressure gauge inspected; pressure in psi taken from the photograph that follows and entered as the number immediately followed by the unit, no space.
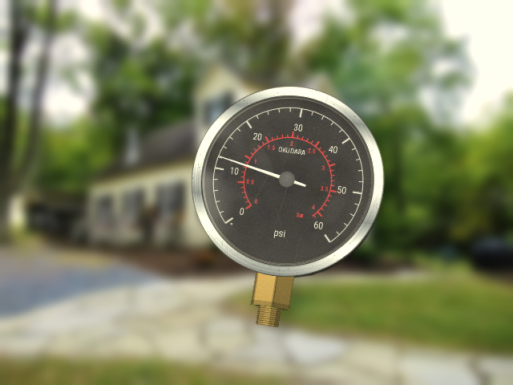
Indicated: 12psi
